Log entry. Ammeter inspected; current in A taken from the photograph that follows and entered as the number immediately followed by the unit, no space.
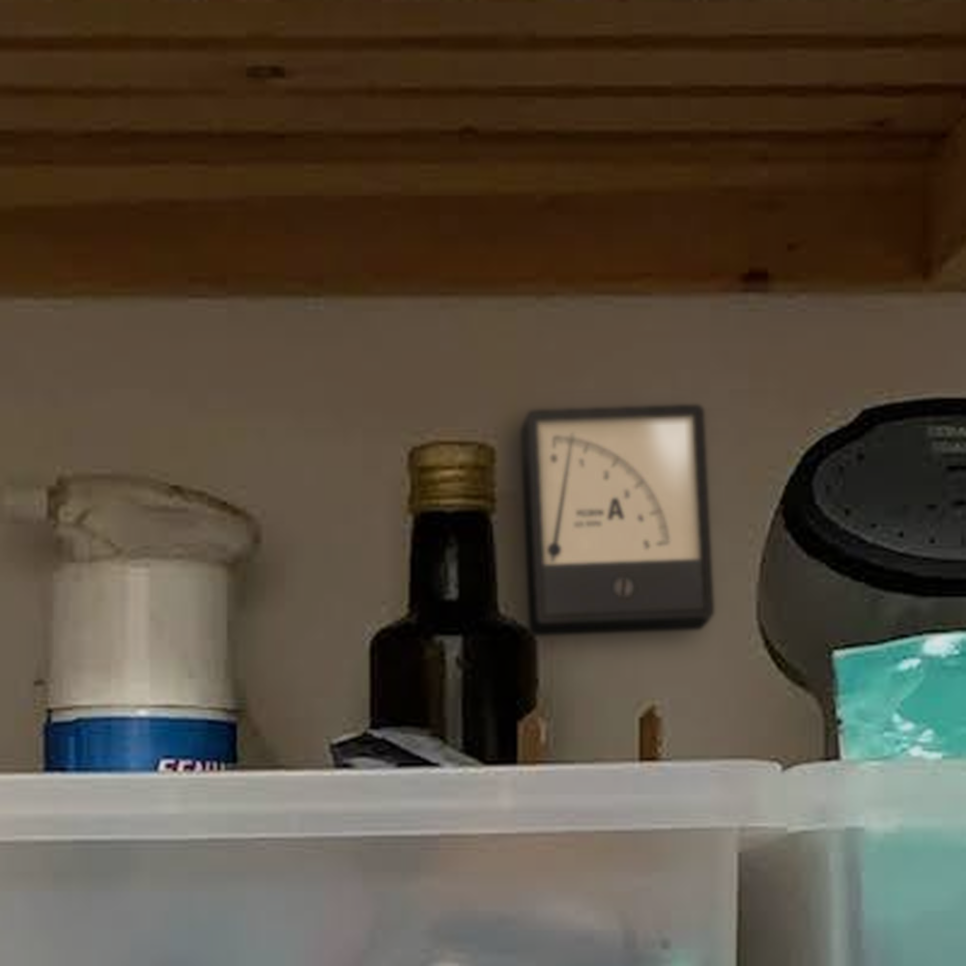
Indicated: 0.5A
